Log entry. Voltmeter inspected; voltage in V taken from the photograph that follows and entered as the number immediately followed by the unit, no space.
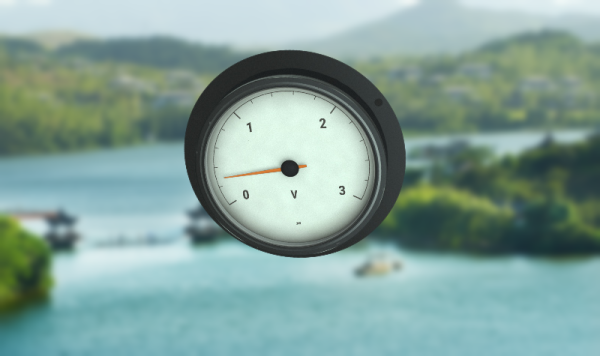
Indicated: 0.3V
